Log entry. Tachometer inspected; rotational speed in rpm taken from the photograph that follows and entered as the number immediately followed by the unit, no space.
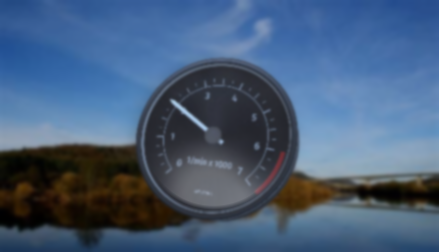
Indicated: 2000rpm
